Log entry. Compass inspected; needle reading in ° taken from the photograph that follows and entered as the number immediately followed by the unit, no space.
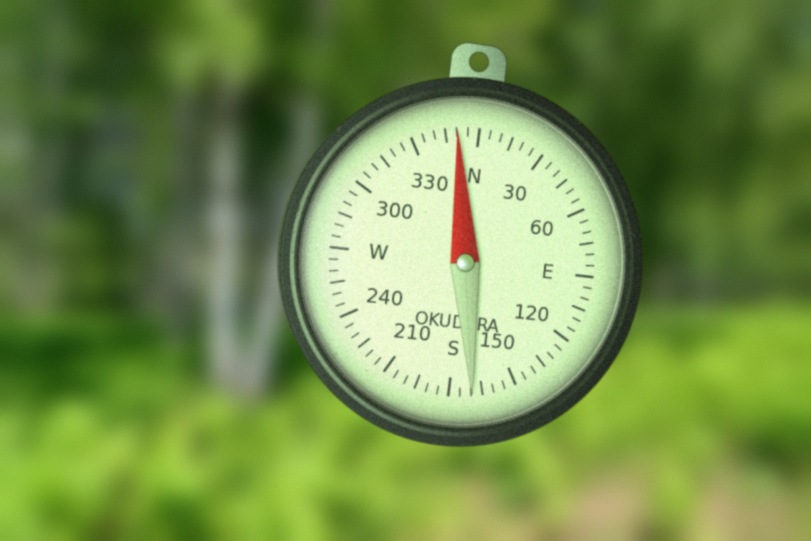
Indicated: 350°
